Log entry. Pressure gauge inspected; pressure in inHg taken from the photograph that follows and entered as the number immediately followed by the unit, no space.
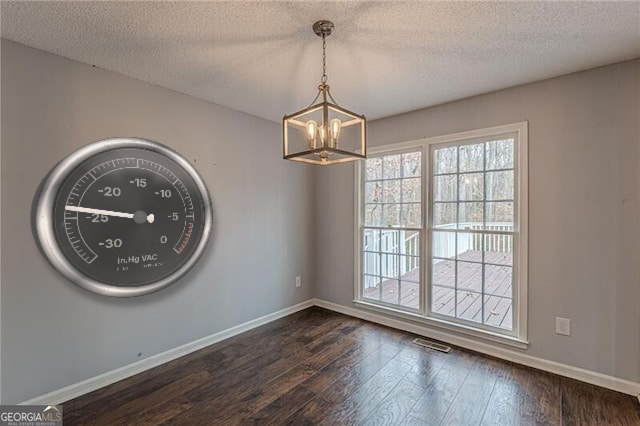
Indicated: -24inHg
